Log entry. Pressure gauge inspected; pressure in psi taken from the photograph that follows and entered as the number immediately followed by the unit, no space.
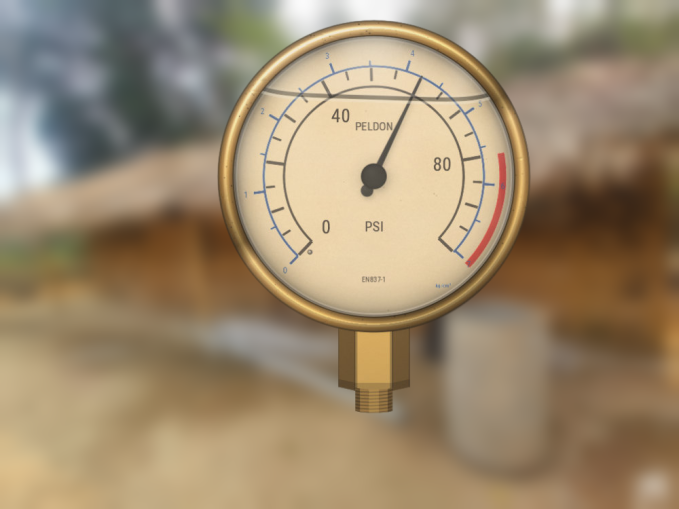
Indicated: 60psi
